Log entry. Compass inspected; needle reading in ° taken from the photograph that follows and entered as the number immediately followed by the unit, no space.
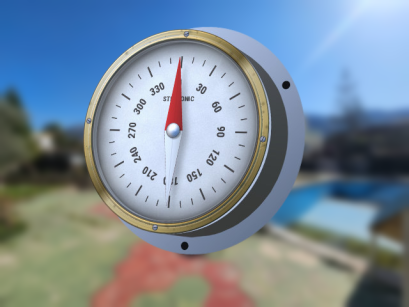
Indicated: 0°
